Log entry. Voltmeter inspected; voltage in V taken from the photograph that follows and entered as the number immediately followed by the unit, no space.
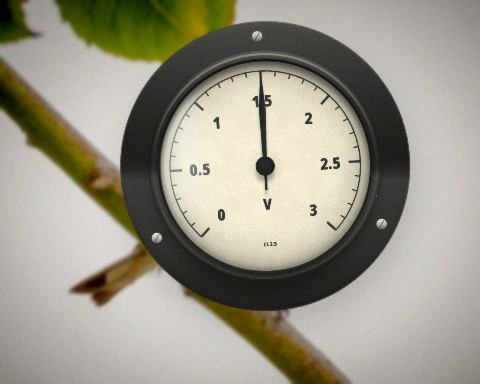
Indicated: 1.5V
